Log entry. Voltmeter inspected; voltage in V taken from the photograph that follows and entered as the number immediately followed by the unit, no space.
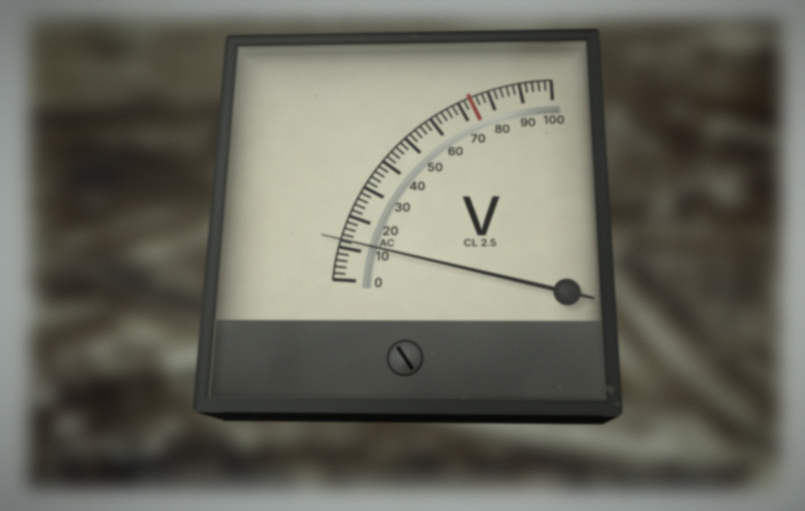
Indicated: 12V
